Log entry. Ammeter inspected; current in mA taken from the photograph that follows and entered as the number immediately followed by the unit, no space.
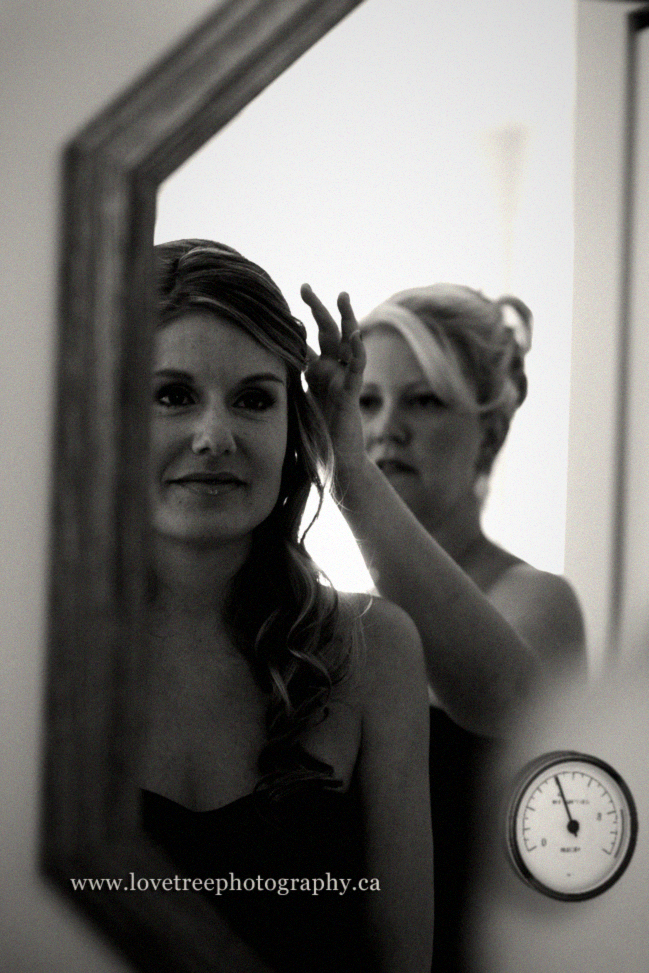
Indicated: 4mA
